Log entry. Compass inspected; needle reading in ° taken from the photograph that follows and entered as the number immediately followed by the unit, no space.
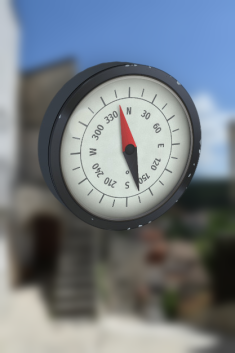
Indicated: 345°
